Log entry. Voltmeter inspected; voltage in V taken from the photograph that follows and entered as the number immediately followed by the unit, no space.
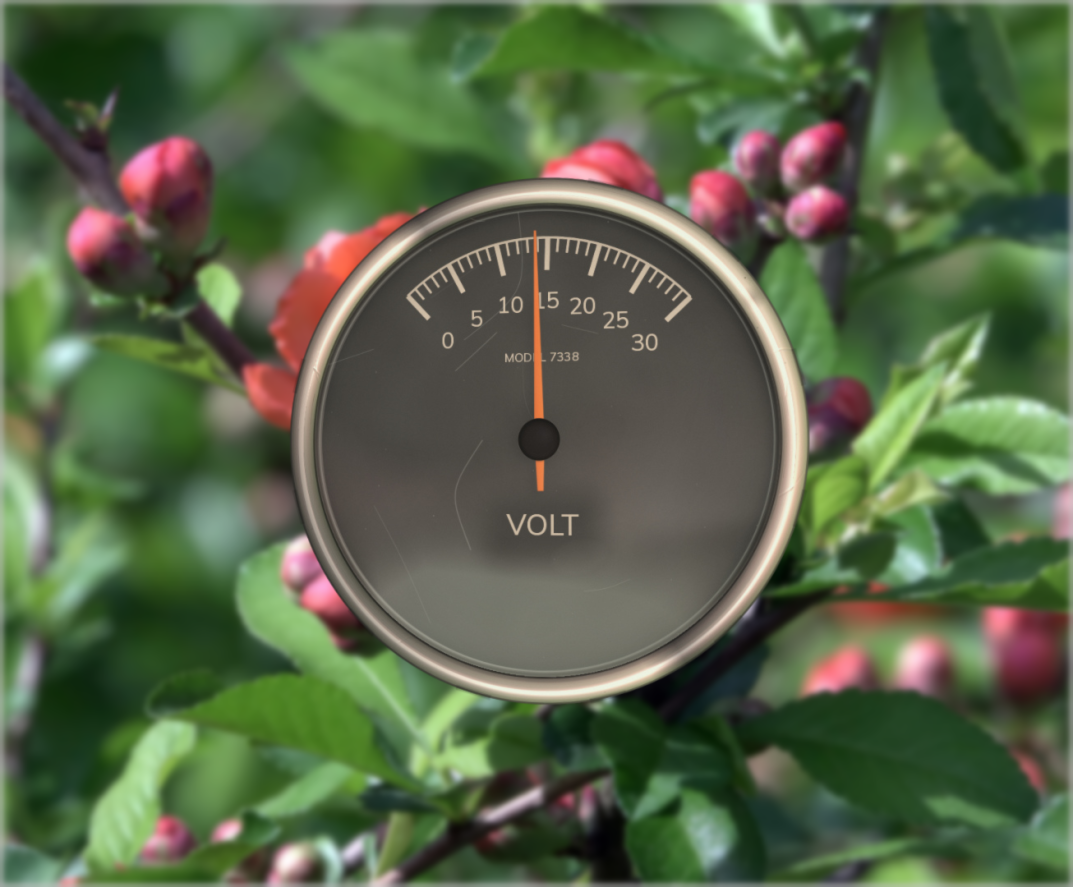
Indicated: 14V
